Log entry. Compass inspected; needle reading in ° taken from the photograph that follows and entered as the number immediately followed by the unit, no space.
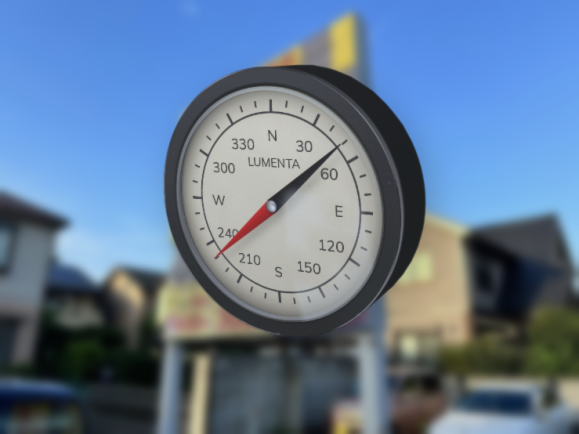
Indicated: 230°
